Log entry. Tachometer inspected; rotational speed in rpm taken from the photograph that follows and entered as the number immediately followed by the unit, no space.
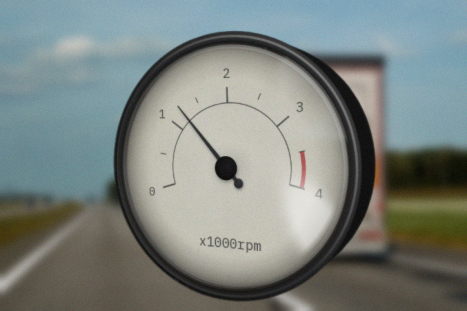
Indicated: 1250rpm
